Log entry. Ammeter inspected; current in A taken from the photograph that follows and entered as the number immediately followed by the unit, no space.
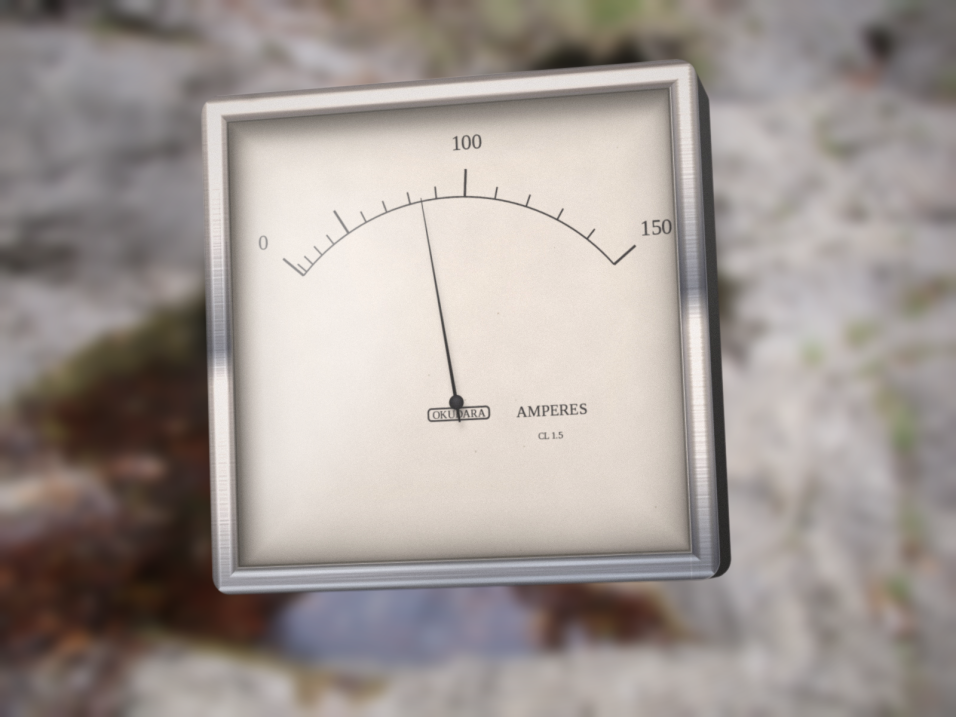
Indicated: 85A
